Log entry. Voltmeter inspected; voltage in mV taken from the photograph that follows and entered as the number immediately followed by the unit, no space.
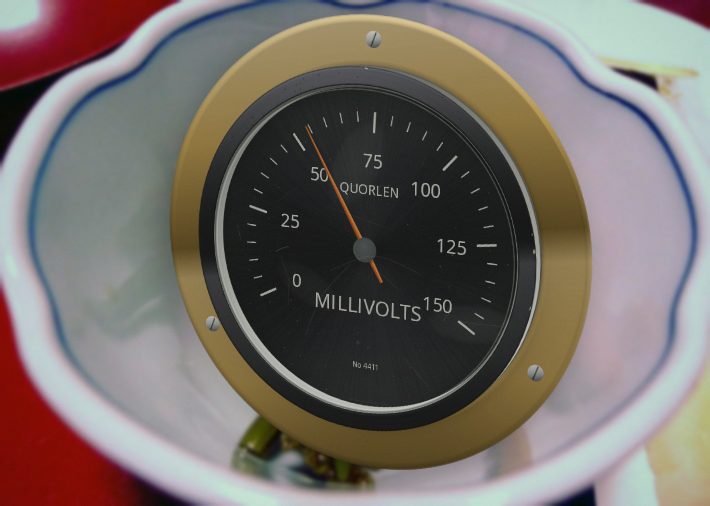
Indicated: 55mV
